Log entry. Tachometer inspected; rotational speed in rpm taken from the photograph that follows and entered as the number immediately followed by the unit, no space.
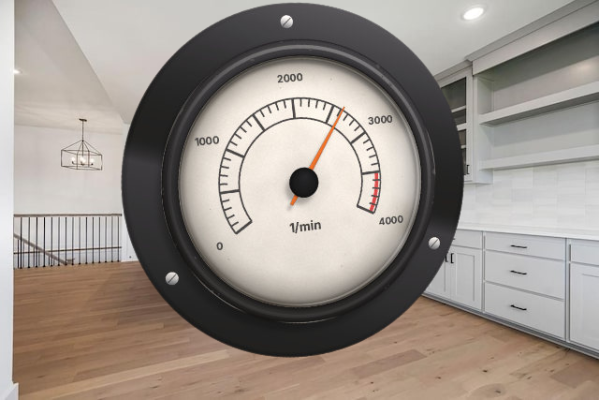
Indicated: 2600rpm
